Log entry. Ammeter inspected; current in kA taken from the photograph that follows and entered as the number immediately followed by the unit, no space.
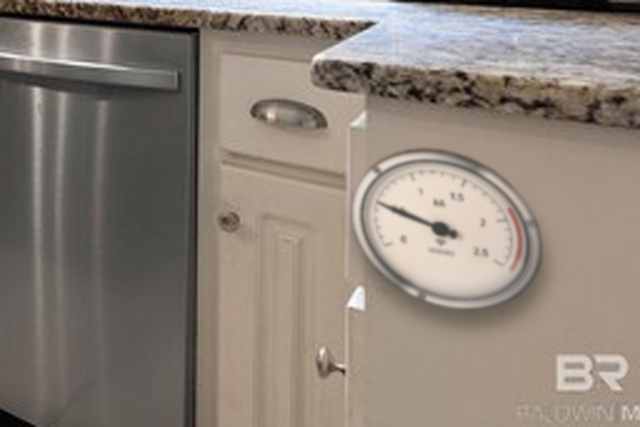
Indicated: 0.5kA
